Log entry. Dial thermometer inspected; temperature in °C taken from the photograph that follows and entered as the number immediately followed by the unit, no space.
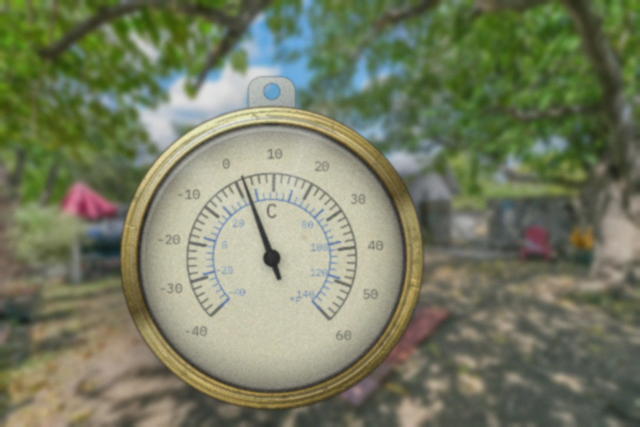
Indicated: 2°C
